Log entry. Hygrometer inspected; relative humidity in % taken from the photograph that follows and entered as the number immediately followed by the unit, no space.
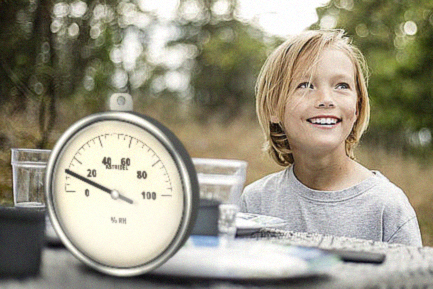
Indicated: 12%
